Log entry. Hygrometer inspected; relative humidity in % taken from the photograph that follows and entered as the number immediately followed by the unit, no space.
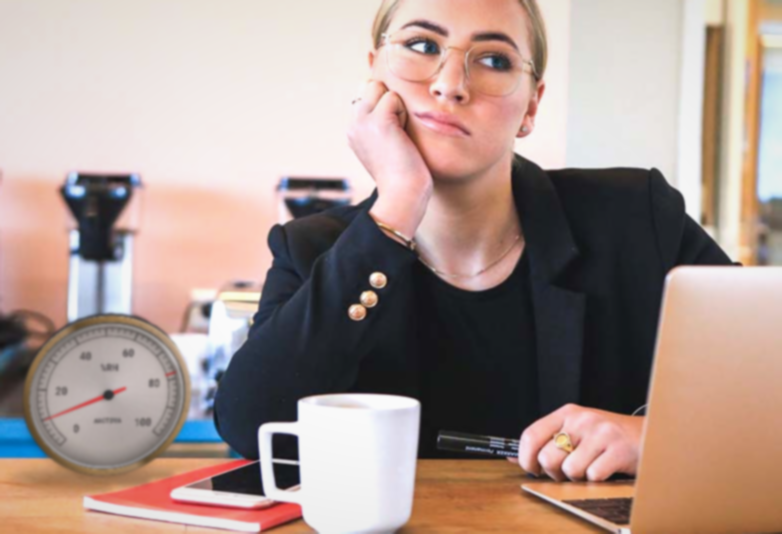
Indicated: 10%
